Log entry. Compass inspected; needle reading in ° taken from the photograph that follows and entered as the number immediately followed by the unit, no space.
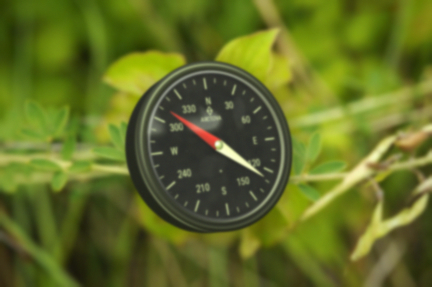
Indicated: 310°
